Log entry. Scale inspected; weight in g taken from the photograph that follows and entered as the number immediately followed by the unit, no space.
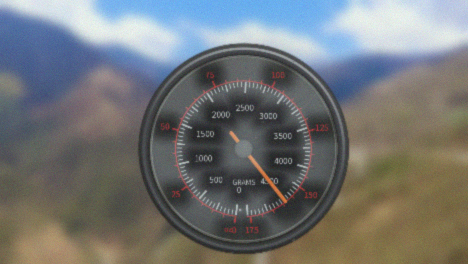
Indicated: 4500g
